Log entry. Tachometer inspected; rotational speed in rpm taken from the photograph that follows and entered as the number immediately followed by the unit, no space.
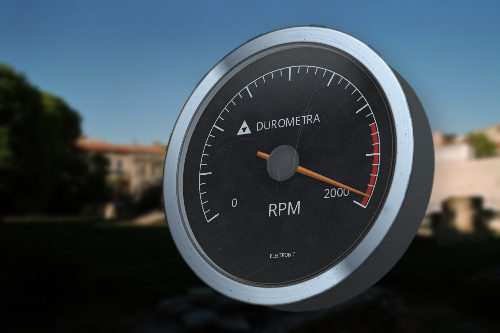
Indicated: 1950rpm
